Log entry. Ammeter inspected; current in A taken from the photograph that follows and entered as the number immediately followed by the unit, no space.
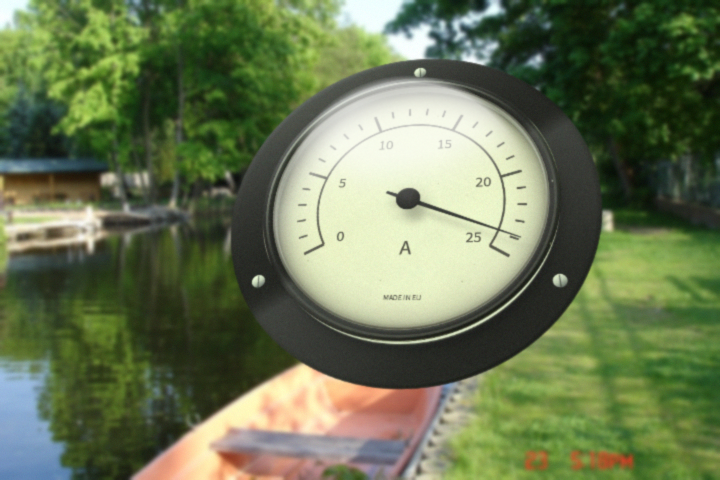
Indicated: 24A
